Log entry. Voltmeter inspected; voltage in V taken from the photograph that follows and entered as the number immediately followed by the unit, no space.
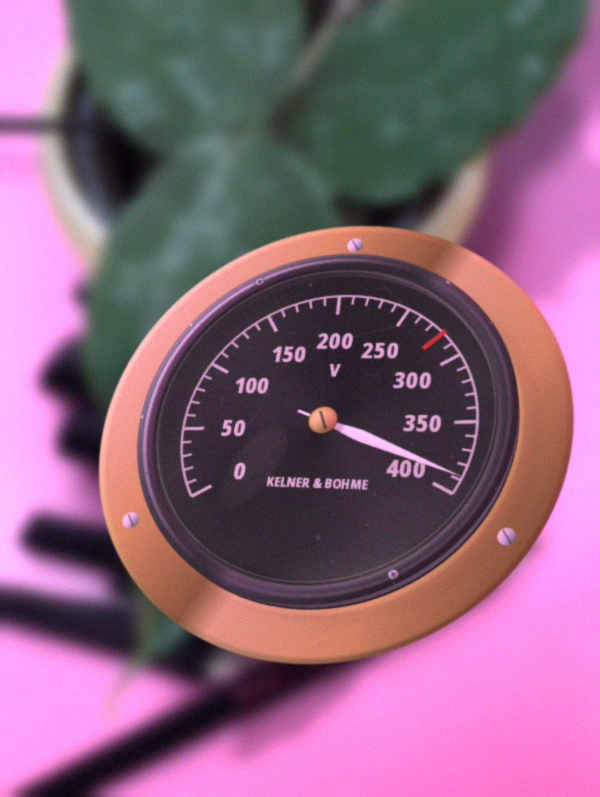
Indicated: 390V
